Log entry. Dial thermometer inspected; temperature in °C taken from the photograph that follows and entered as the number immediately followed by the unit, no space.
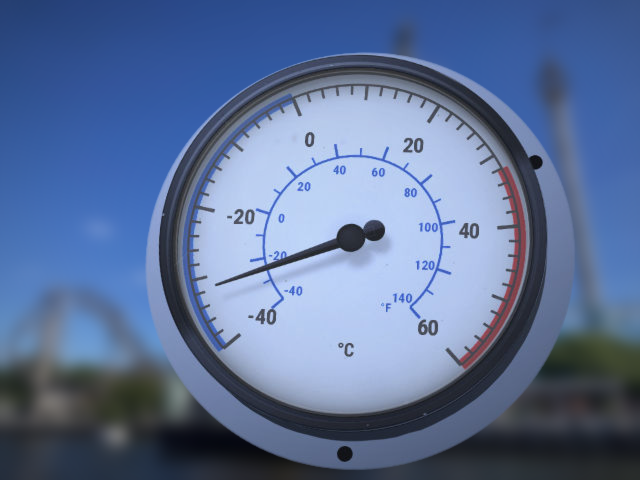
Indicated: -32°C
